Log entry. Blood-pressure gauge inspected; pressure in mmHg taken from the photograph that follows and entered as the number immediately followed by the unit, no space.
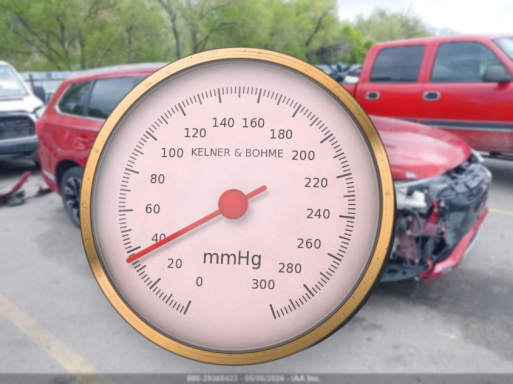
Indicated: 36mmHg
